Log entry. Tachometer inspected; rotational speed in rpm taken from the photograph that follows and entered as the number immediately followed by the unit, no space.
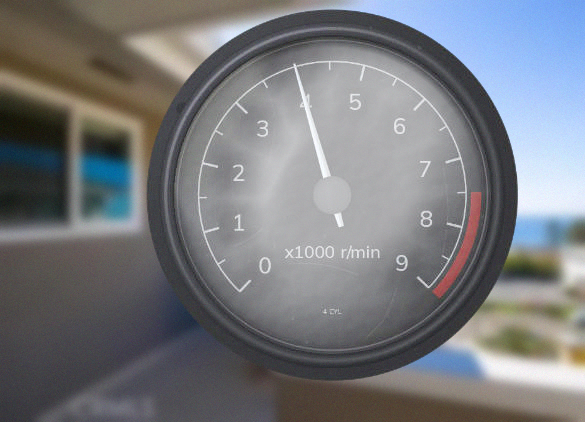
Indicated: 4000rpm
